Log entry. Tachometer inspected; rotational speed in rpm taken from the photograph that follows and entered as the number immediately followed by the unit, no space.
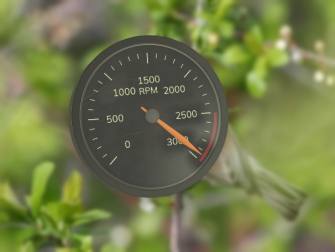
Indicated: 2950rpm
